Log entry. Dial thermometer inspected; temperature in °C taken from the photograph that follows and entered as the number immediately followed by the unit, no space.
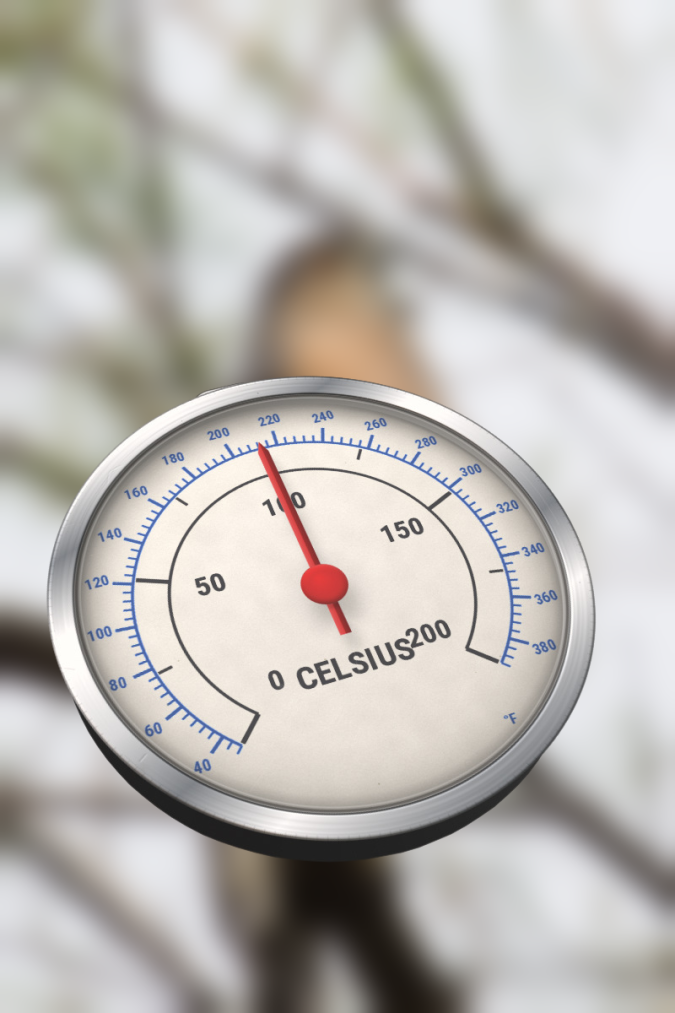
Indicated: 100°C
